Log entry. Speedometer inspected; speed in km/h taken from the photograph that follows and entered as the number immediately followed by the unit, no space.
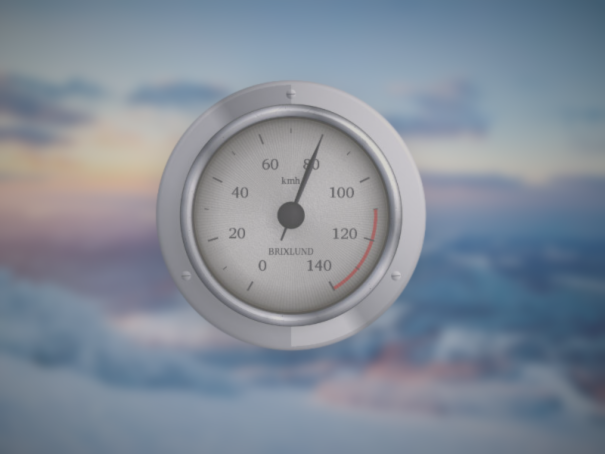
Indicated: 80km/h
